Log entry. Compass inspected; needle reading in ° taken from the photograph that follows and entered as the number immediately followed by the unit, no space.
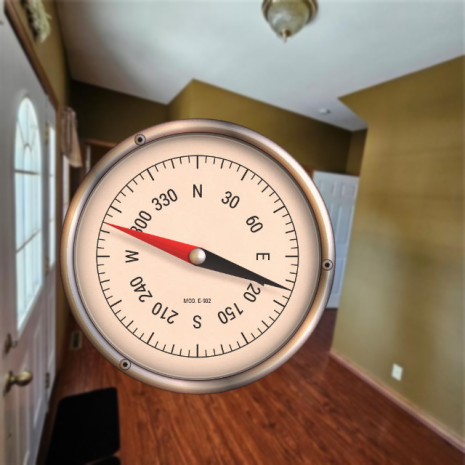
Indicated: 290°
